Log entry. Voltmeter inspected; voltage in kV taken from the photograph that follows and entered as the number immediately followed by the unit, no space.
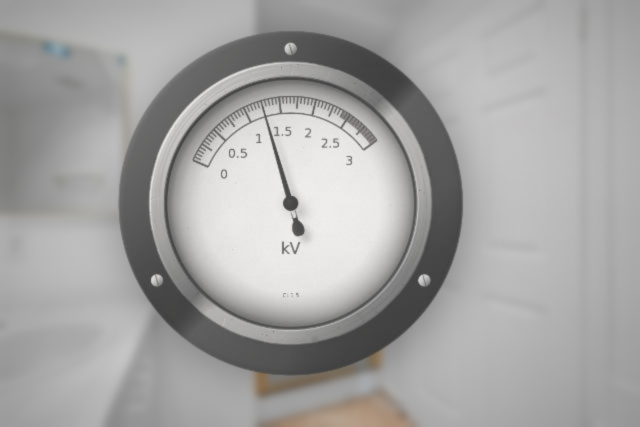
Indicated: 1.25kV
